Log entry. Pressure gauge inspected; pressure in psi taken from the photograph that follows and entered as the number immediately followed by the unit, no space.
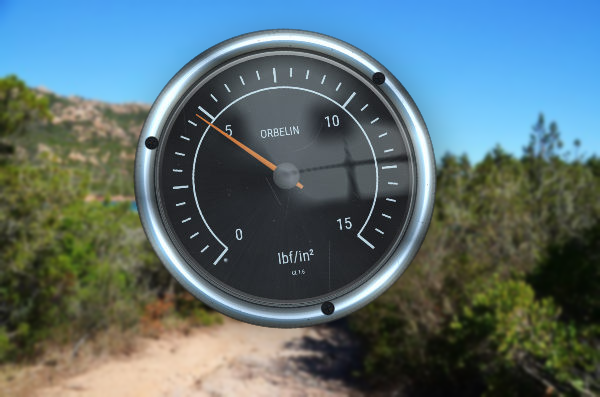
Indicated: 4.75psi
